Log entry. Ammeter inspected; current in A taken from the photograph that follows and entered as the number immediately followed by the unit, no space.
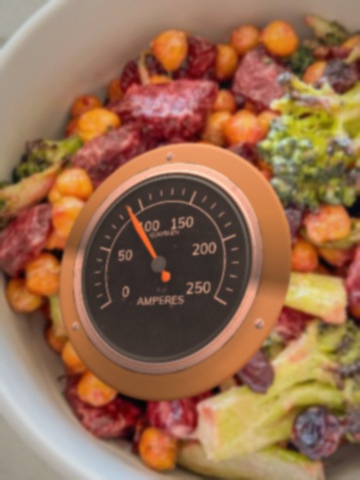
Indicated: 90A
